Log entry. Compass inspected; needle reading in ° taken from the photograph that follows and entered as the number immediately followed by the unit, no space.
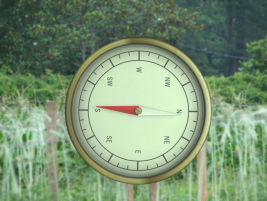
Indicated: 185°
